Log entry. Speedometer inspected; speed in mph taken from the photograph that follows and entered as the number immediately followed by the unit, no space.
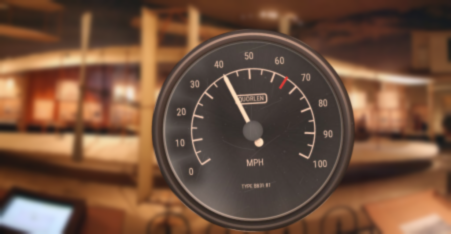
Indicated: 40mph
